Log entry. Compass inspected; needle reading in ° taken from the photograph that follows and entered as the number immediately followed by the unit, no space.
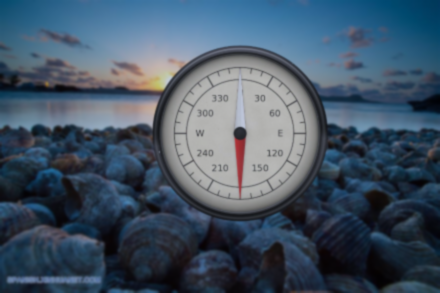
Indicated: 180°
